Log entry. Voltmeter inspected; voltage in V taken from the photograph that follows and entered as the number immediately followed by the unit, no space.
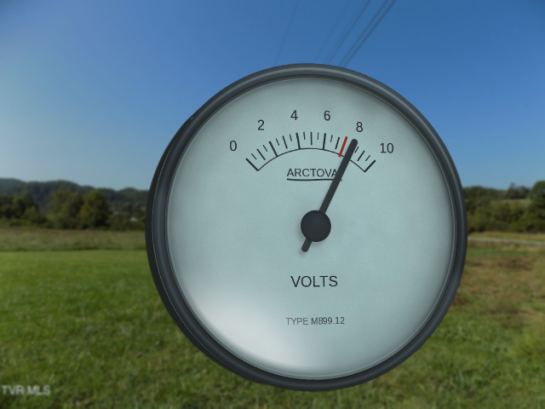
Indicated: 8V
